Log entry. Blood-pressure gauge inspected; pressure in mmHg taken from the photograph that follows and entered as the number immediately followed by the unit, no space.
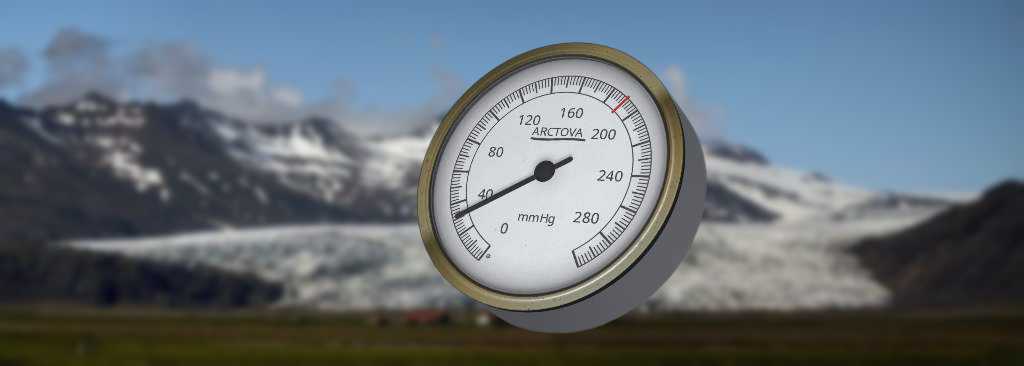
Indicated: 30mmHg
